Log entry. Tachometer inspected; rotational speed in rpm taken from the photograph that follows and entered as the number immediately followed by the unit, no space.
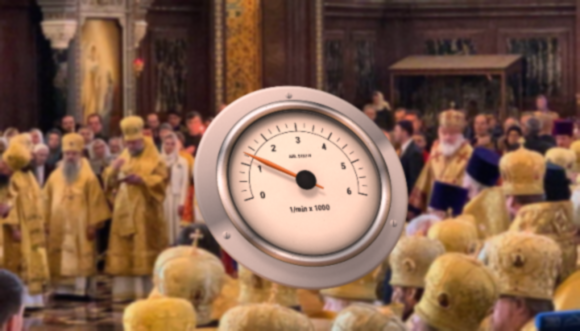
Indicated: 1250rpm
